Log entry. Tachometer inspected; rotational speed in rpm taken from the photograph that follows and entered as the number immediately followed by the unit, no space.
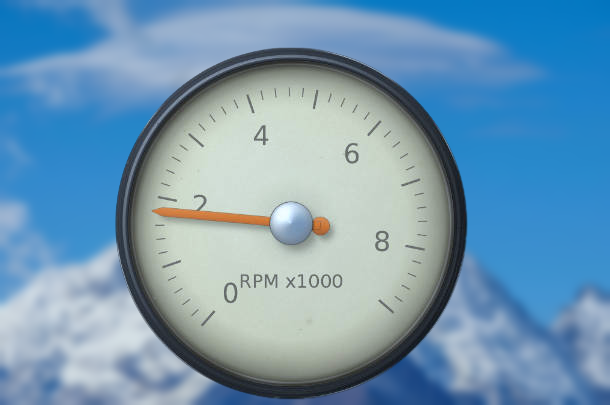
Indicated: 1800rpm
